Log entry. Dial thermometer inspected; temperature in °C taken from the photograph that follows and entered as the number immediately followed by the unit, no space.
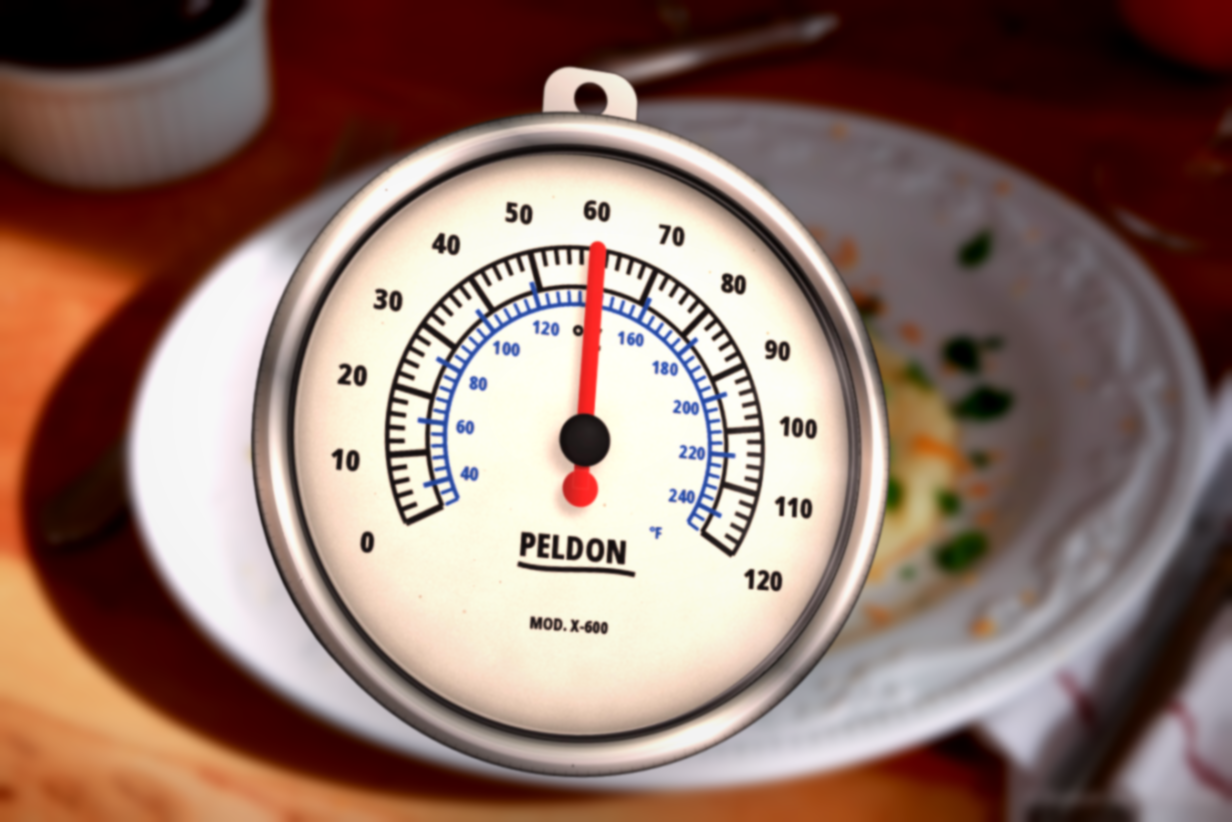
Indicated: 60°C
